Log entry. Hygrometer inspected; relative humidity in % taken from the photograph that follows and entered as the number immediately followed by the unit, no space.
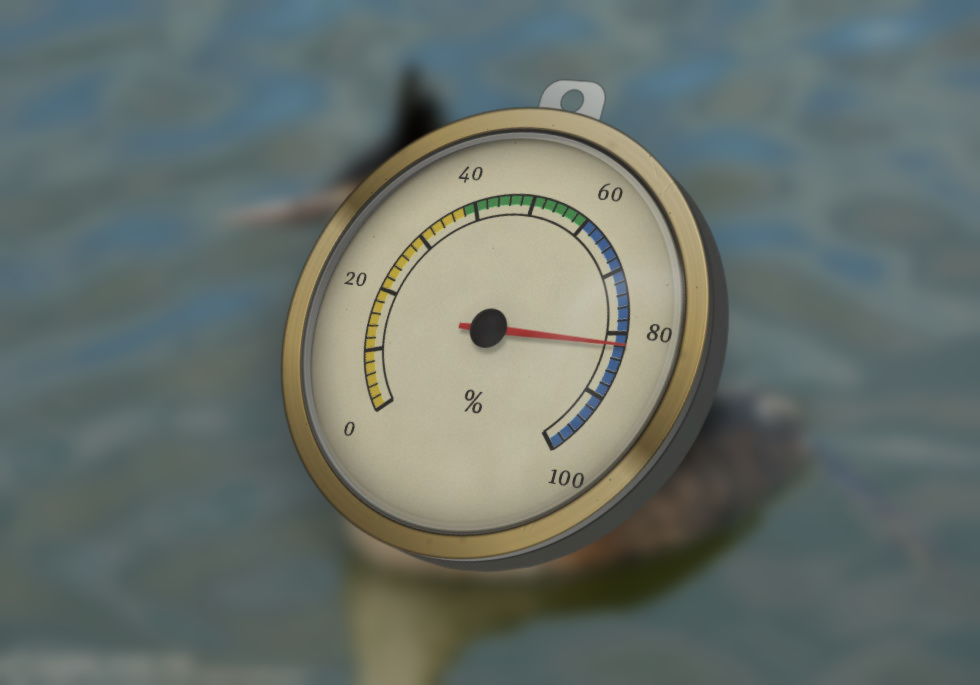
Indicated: 82%
